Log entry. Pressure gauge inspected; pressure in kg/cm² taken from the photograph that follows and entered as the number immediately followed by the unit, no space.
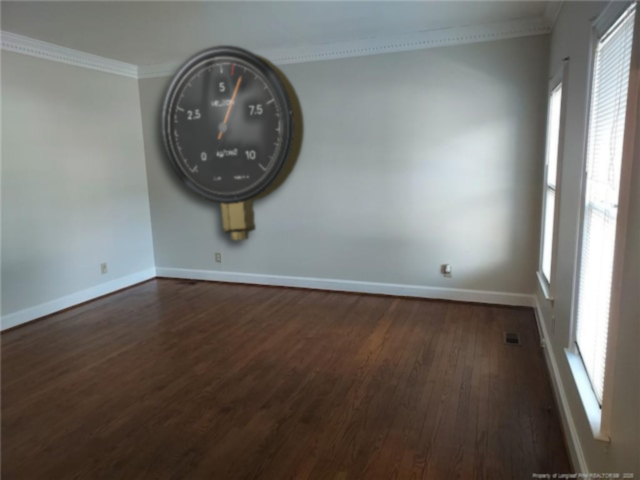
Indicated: 6kg/cm²
